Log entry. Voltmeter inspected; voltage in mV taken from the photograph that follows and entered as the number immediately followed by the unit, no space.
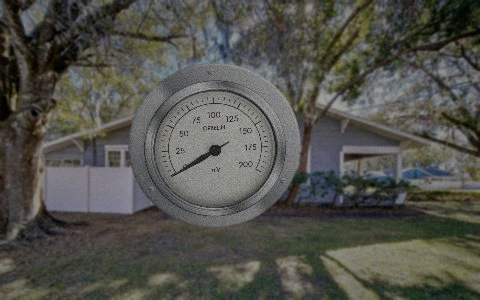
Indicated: 0mV
